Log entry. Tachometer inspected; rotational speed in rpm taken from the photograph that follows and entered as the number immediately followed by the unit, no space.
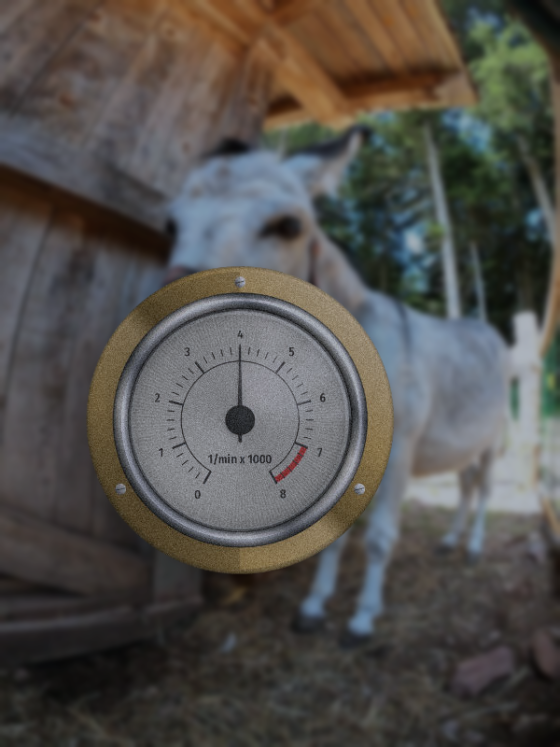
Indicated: 4000rpm
